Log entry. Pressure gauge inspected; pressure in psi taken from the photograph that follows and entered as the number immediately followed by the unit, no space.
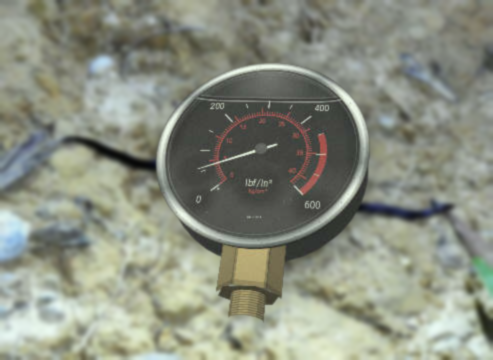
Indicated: 50psi
